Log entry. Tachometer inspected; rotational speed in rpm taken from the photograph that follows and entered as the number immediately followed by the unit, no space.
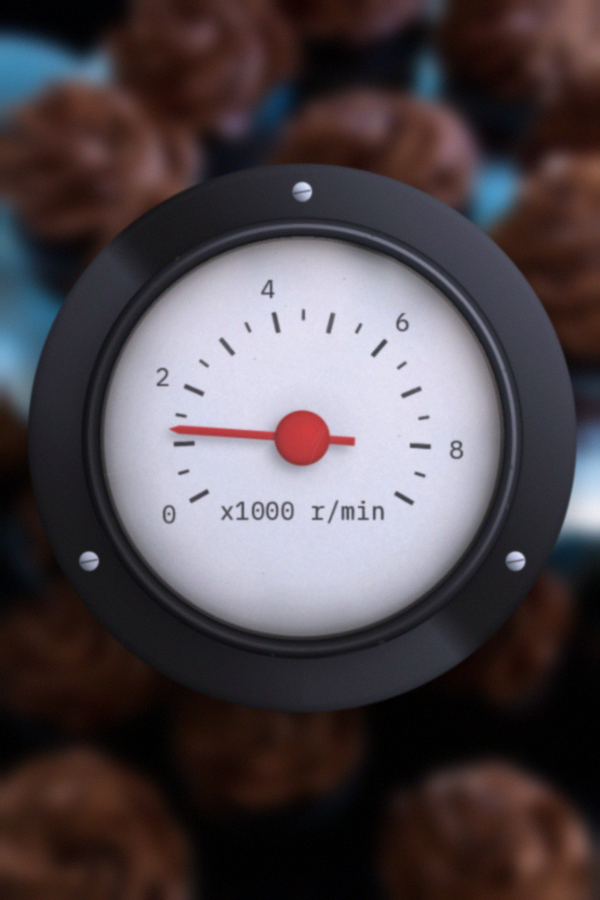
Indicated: 1250rpm
